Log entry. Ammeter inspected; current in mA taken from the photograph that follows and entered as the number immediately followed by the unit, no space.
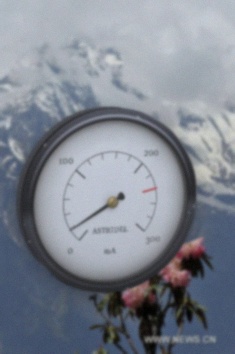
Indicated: 20mA
